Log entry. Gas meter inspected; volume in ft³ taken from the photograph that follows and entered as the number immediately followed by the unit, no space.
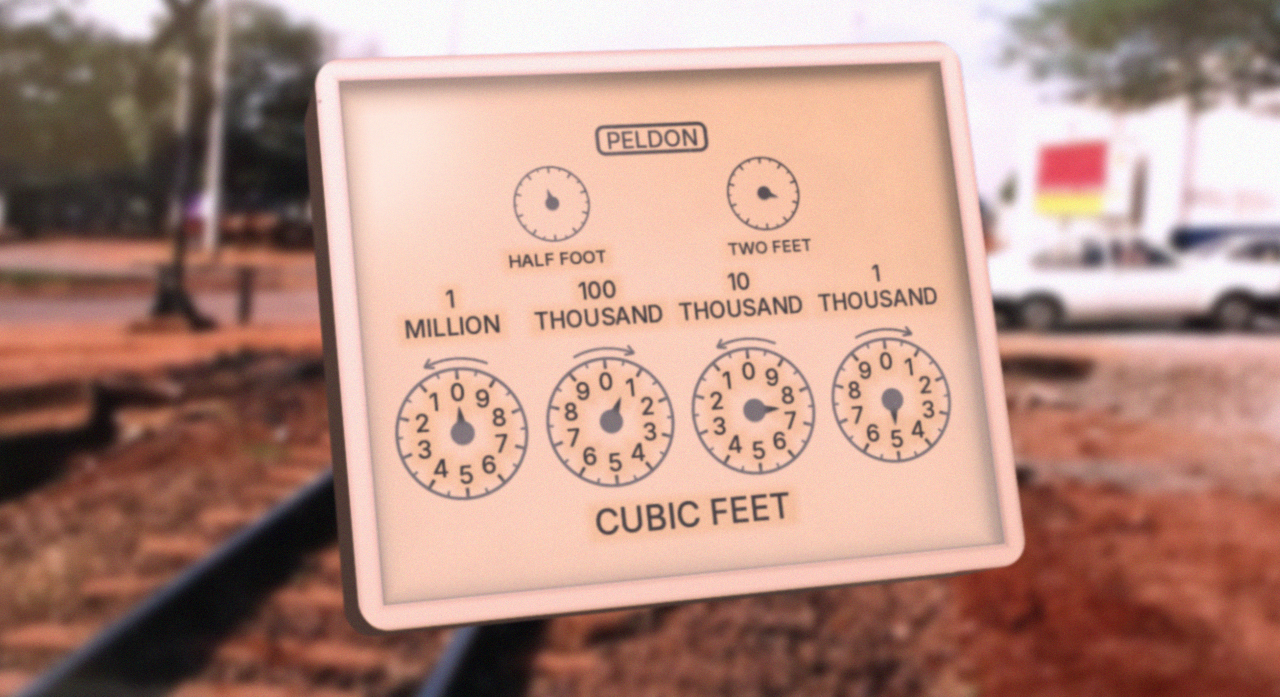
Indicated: 7500ft³
